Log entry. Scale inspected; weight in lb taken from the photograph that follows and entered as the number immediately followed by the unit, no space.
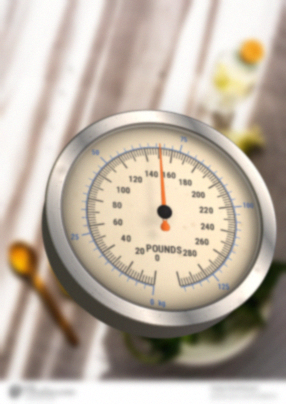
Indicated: 150lb
